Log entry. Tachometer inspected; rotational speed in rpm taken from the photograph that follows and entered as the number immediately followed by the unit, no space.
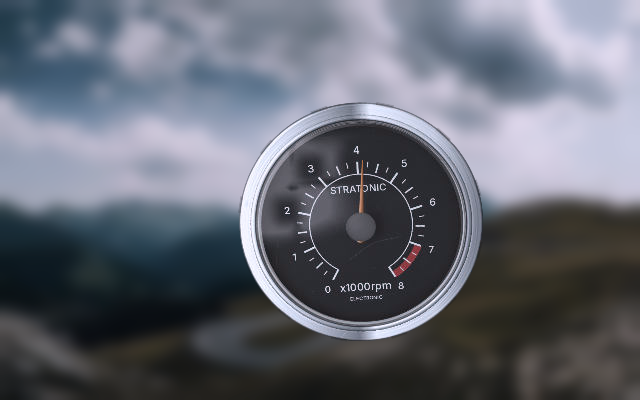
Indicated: 4125rpm
